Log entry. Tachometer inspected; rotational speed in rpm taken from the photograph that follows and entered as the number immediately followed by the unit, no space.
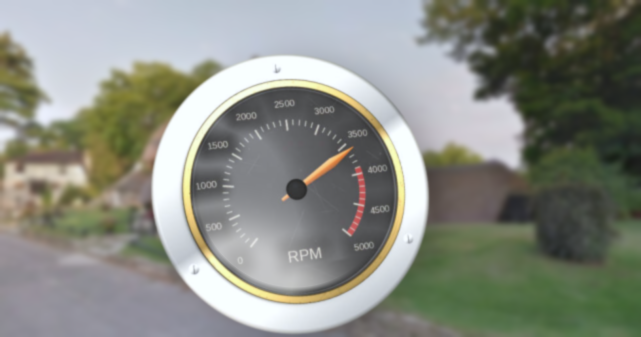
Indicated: 3600rpm
